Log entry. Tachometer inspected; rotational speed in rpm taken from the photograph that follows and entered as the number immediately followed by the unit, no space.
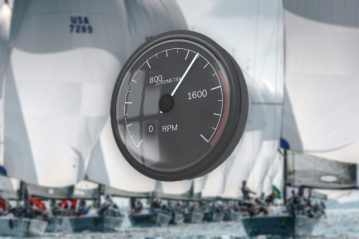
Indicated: 1300rpm
